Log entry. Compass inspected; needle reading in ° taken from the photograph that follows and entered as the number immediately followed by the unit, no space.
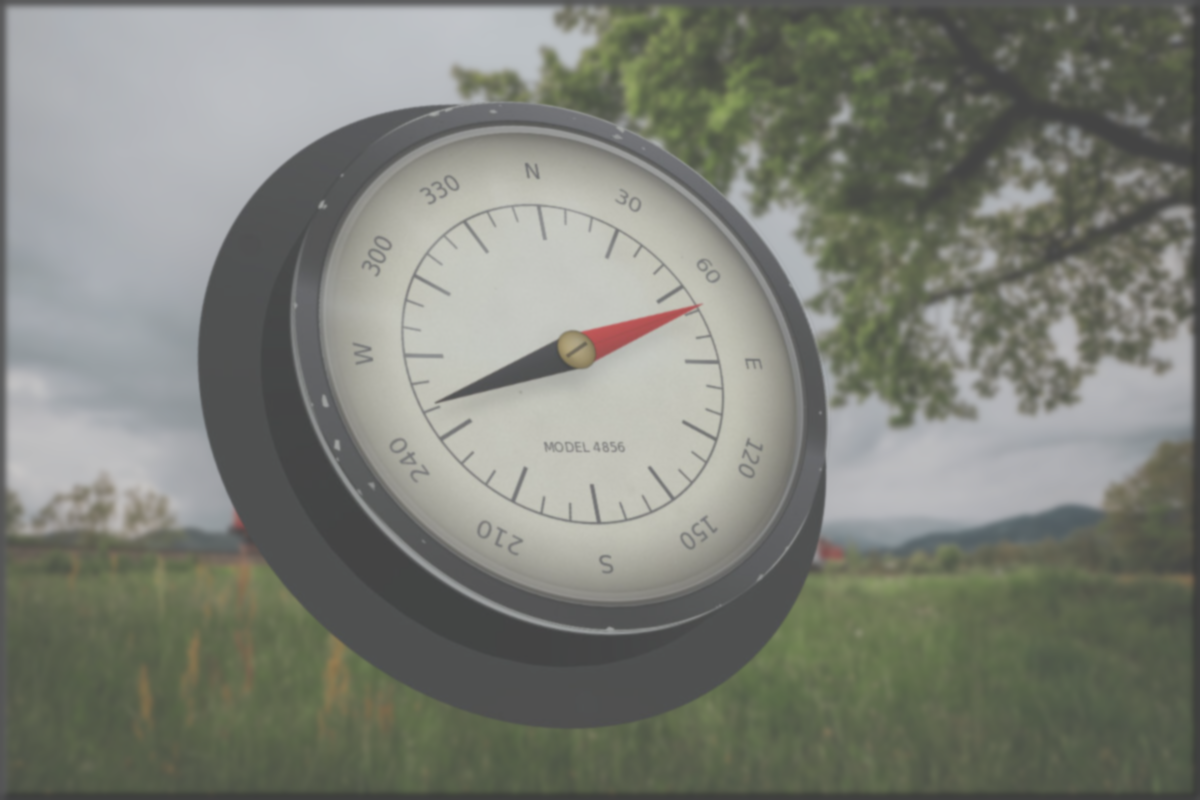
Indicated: 70°
